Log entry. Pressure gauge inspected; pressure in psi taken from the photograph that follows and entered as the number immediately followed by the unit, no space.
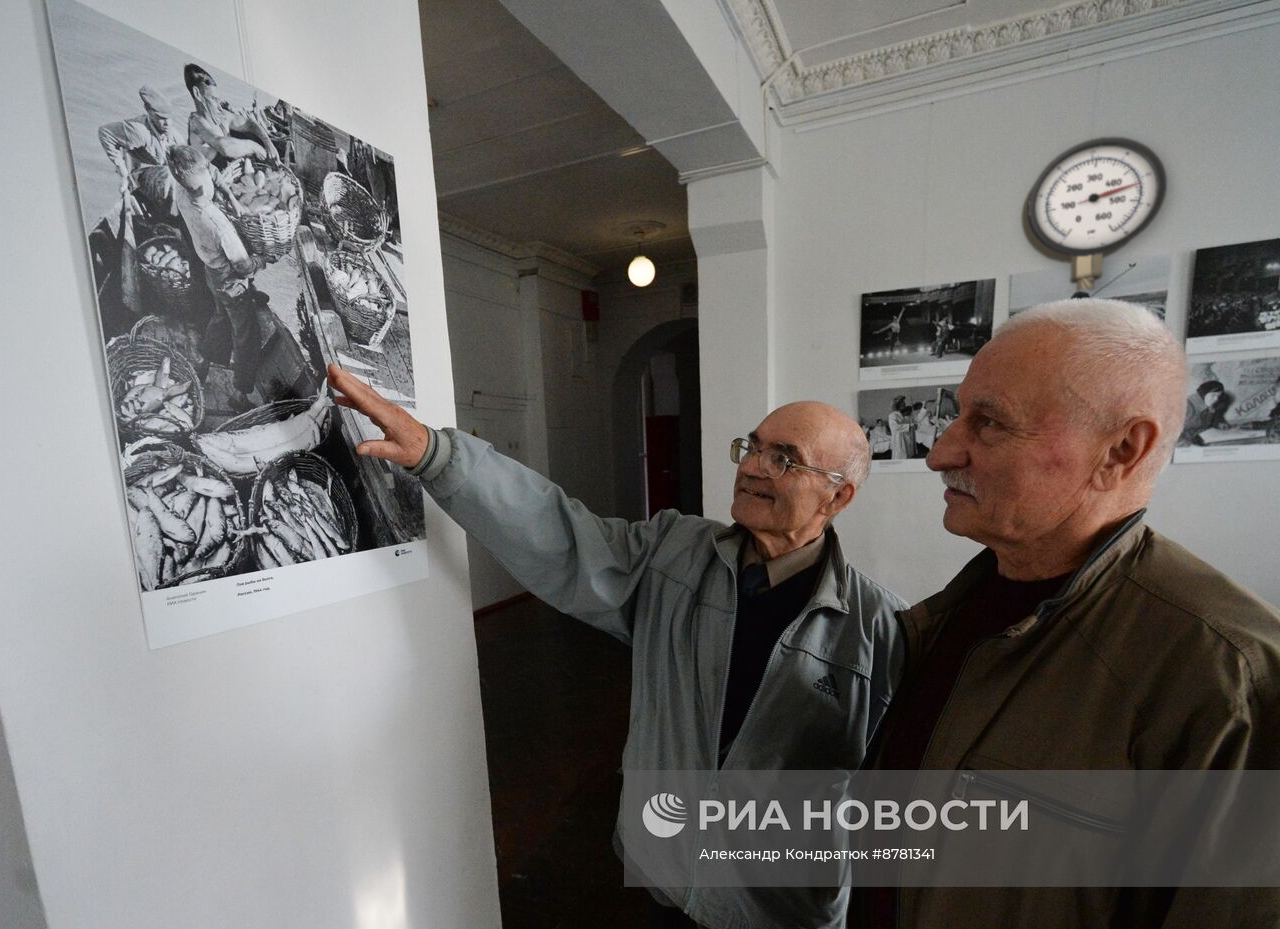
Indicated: 450psi
